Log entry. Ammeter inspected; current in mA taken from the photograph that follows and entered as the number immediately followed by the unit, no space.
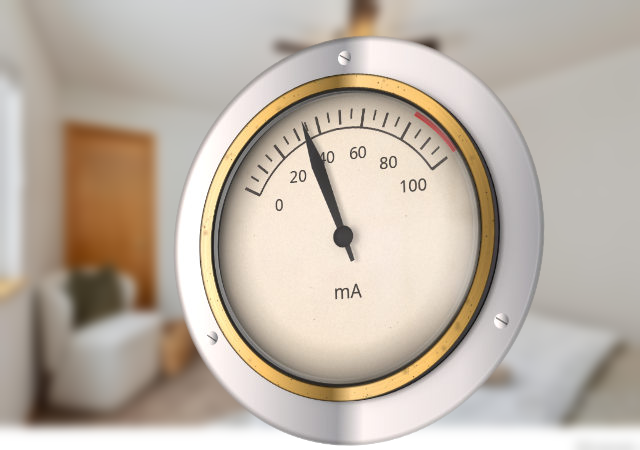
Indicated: 35mA
